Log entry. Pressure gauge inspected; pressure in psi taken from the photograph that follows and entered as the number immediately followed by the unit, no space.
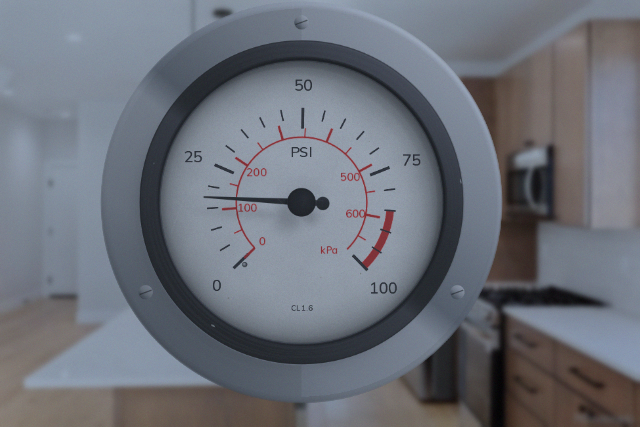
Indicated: 17.5psi
